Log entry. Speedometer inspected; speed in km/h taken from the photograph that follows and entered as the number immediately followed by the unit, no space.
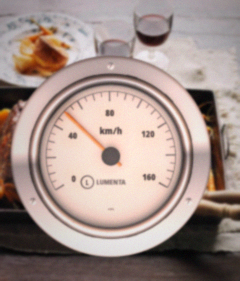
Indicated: 50km/h
